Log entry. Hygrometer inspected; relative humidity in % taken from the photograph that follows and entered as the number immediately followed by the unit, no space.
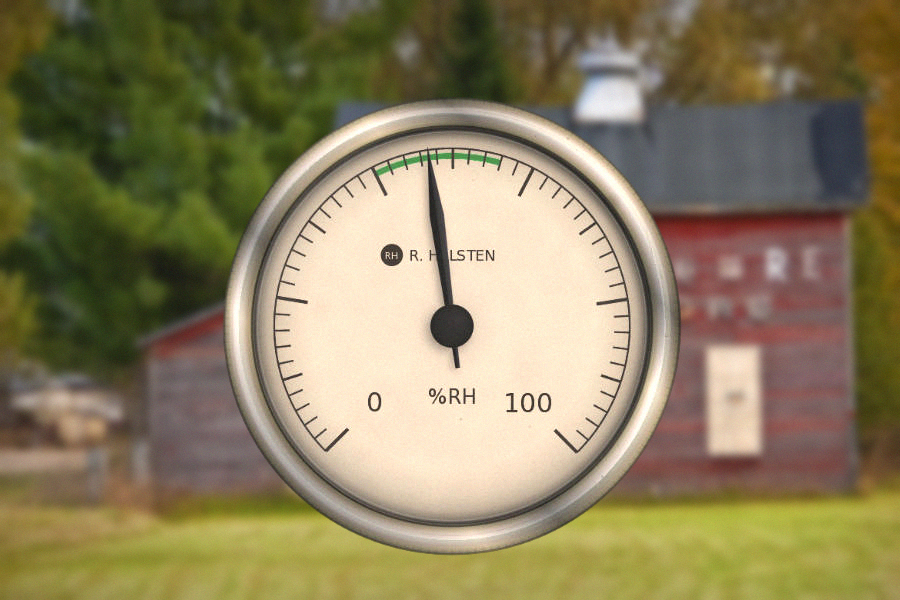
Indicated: 47%
